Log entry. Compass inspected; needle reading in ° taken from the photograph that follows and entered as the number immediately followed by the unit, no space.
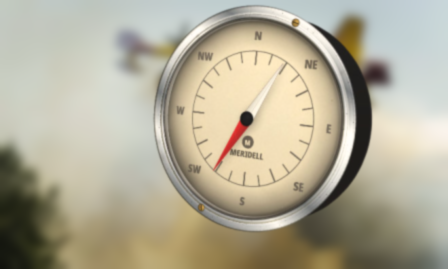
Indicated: 210°
